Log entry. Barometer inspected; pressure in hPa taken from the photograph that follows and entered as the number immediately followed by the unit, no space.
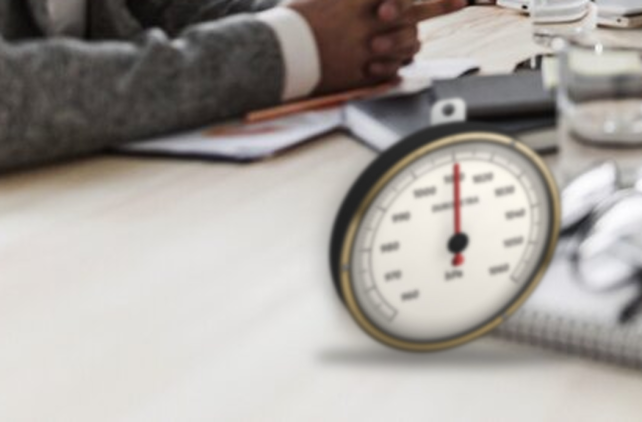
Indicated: 1010hPa
